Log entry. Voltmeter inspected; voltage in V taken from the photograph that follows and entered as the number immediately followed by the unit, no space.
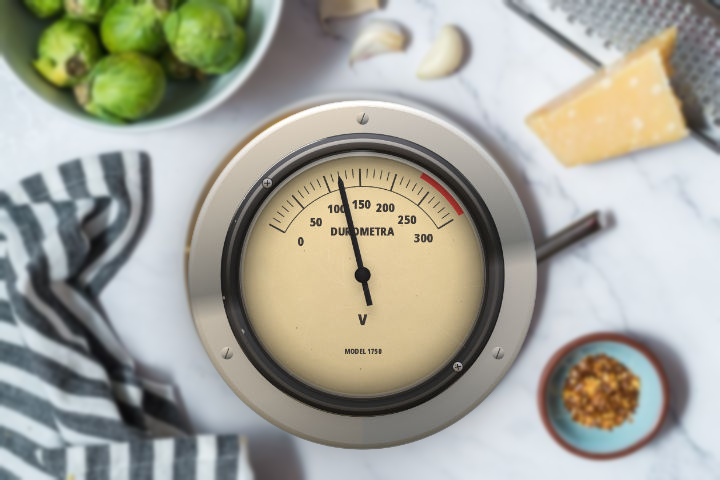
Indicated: 120V
